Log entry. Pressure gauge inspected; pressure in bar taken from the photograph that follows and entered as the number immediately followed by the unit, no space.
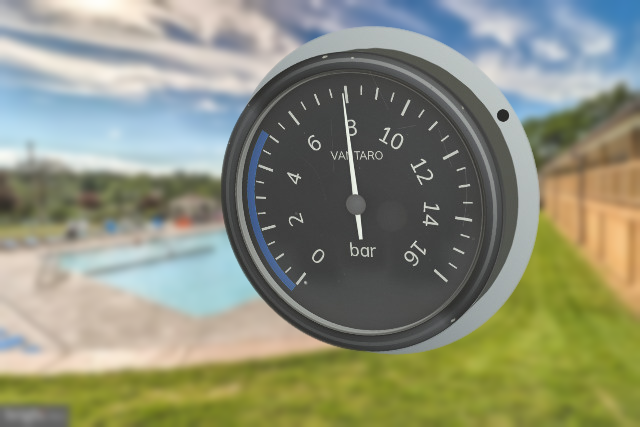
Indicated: 8bar
